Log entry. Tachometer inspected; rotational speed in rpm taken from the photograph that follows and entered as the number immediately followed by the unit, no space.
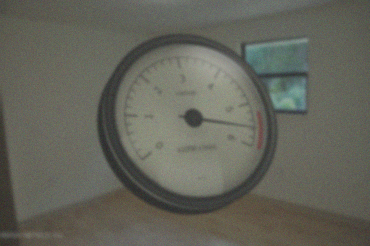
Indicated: 5600rpm
